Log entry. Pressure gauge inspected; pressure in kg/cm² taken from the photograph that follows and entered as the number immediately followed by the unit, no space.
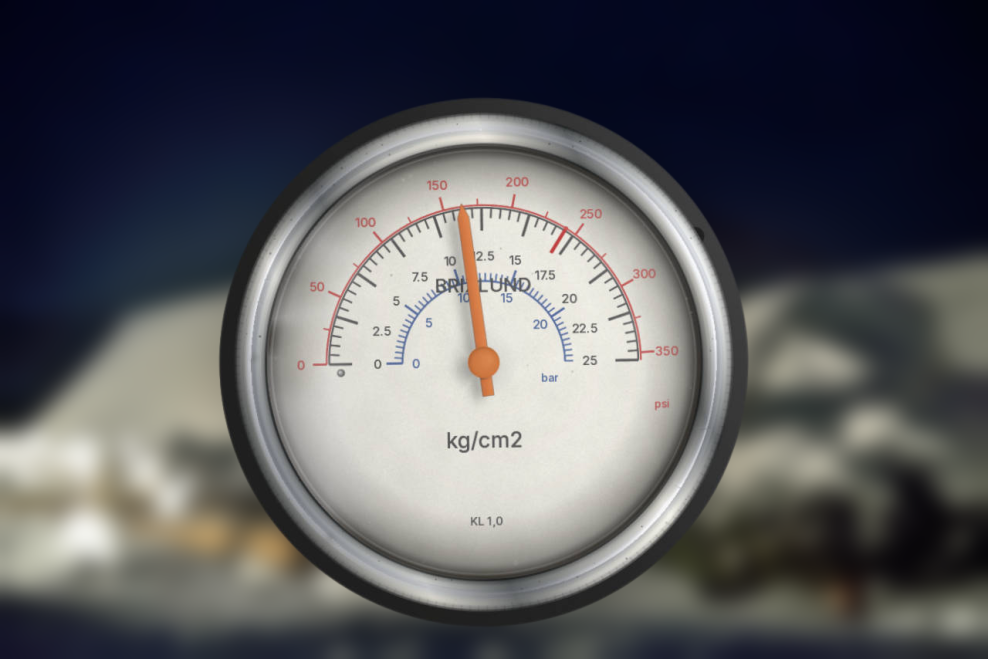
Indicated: 11.5kg/cm²
